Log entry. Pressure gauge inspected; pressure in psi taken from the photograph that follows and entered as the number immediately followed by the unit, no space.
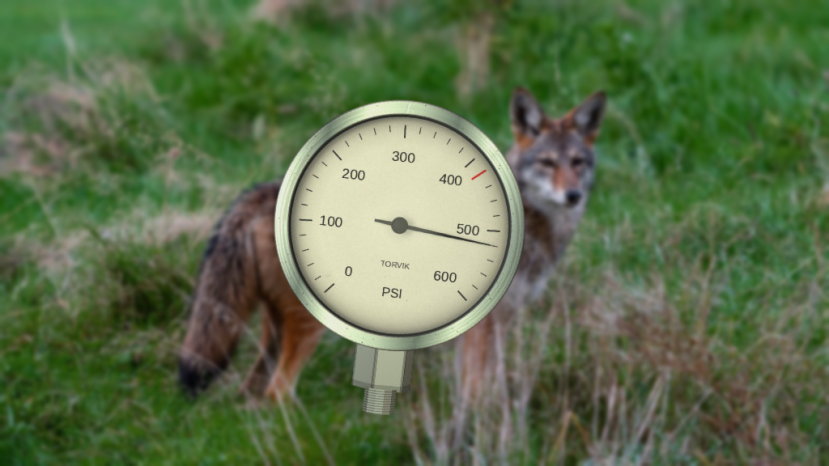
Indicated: 520psi
